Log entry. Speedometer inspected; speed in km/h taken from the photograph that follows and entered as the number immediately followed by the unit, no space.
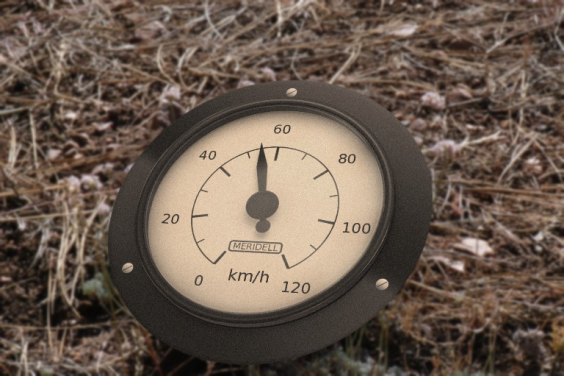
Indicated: 55km/h
